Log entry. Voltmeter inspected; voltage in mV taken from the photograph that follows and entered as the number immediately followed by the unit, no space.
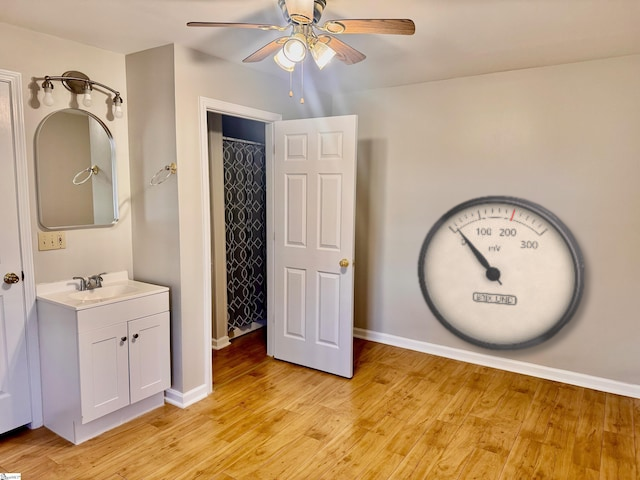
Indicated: 20mV
